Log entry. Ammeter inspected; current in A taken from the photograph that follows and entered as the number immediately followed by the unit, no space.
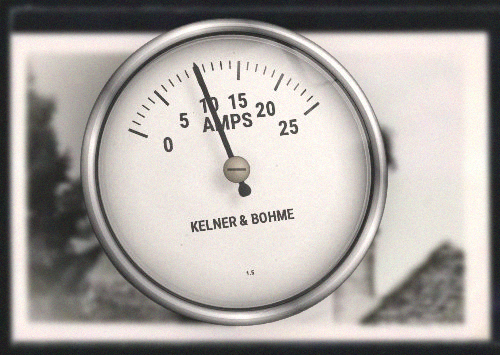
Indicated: 10A
